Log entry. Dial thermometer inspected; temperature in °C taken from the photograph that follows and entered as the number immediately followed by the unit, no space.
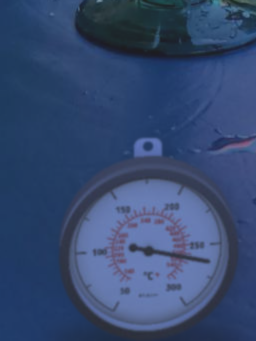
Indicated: 262.5°C
